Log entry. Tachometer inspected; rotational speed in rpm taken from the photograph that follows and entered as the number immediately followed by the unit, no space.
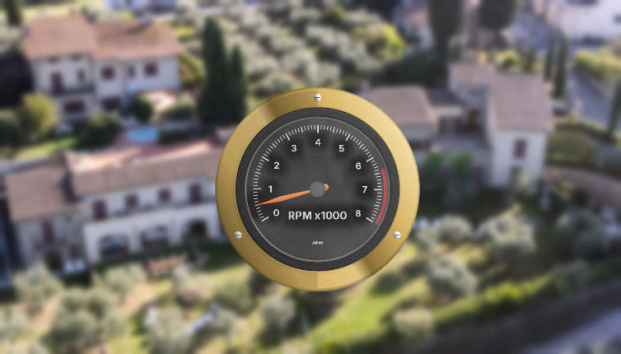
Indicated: 500rpm
